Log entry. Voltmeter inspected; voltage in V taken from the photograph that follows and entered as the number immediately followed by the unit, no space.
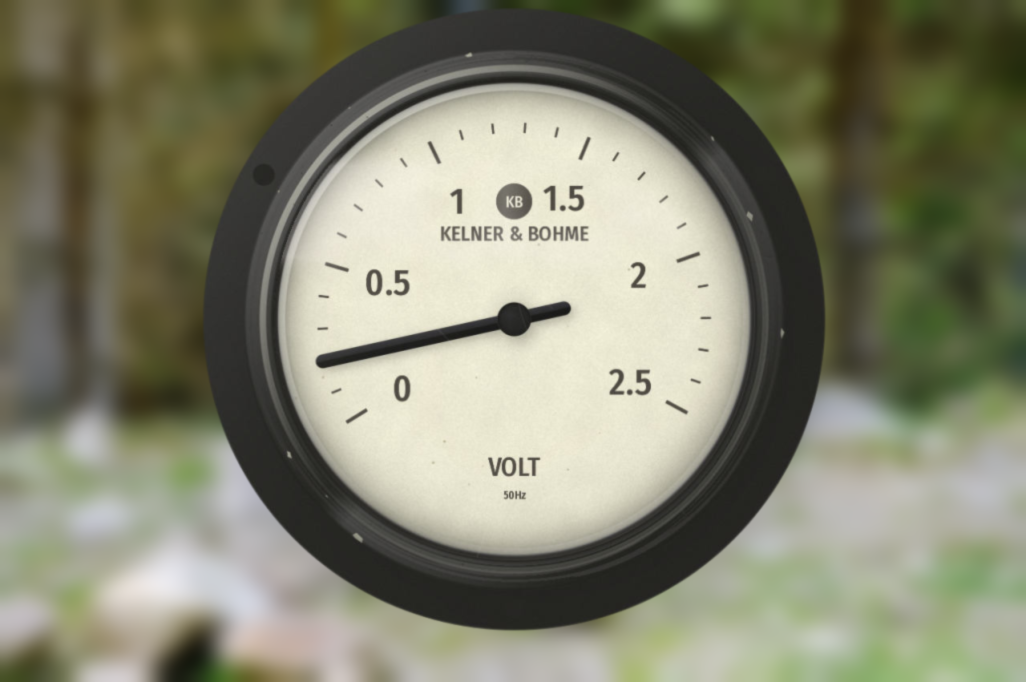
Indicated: 0.2V
